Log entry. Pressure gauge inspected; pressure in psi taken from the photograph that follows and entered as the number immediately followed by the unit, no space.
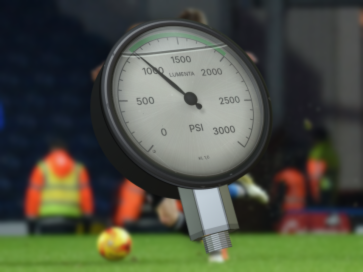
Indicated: 1000psi
